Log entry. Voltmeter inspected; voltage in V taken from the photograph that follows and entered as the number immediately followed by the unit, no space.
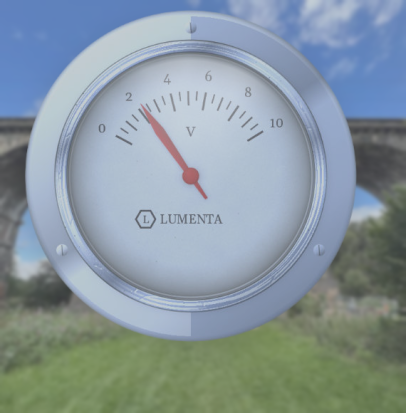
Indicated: 2.25V
